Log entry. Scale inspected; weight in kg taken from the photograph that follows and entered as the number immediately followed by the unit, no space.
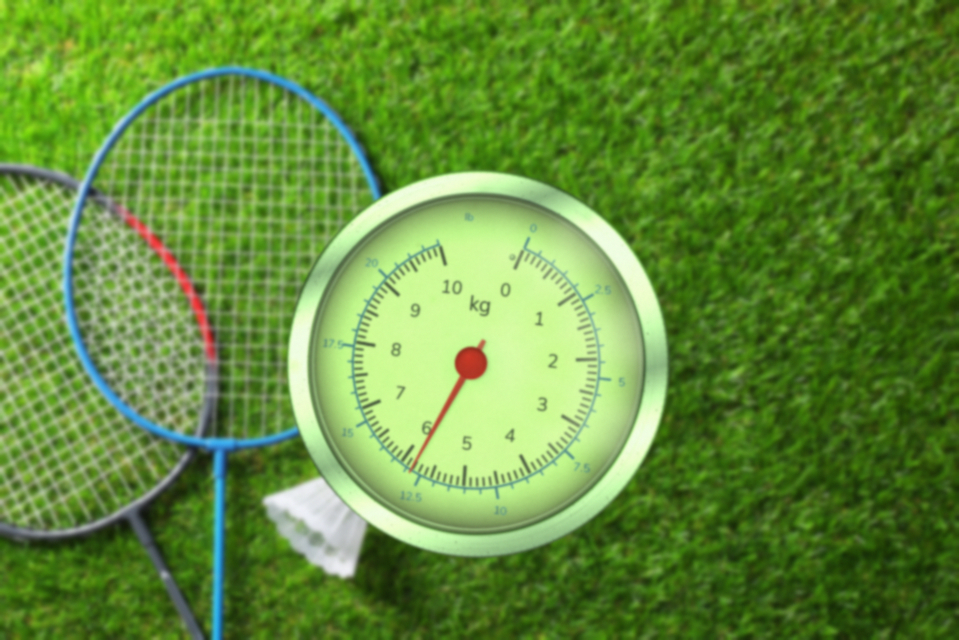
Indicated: 5.8kg
